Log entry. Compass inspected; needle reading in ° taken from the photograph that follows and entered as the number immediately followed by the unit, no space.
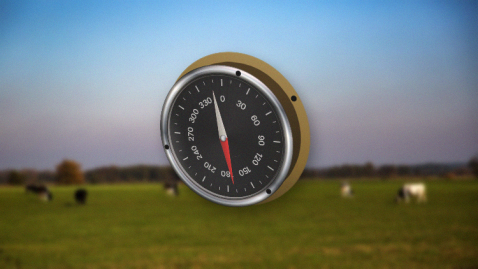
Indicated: 170°
